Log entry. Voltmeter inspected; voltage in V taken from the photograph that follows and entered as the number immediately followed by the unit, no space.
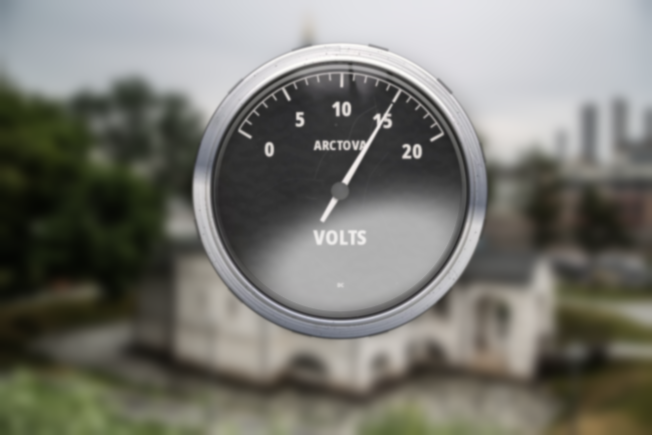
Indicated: 15V
